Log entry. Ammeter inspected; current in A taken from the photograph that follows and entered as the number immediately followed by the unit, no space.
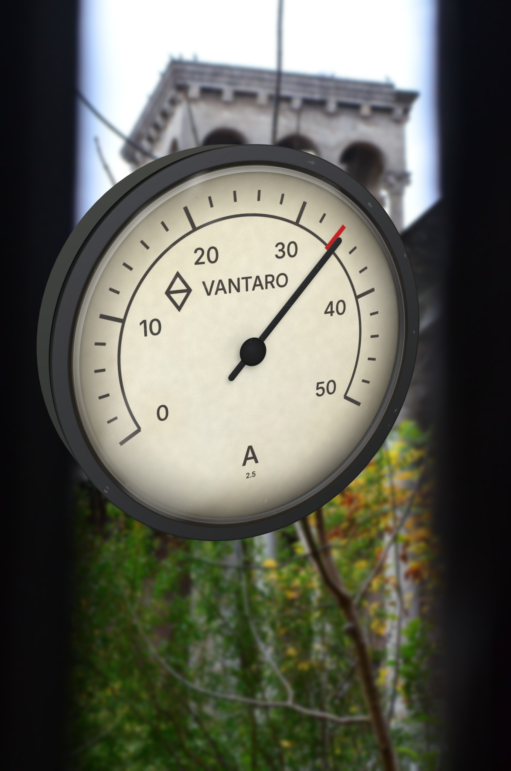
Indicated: 34A
